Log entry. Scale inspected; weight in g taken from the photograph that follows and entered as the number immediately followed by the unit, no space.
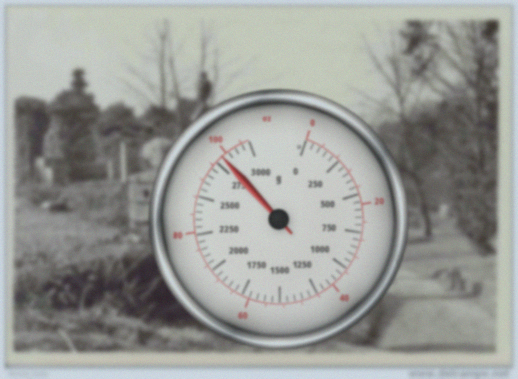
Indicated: 2800g
